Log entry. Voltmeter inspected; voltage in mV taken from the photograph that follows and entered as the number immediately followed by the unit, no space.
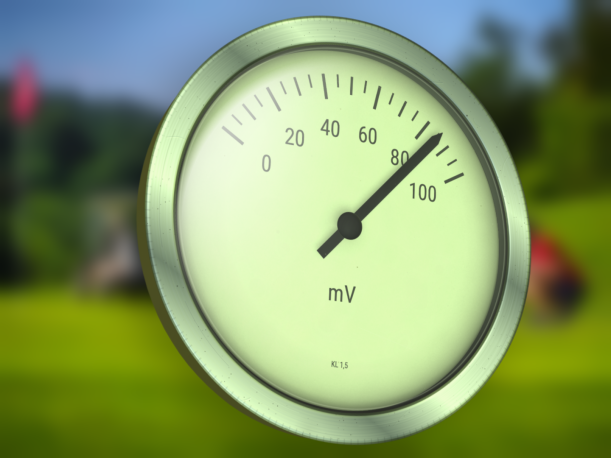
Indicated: 85mV
